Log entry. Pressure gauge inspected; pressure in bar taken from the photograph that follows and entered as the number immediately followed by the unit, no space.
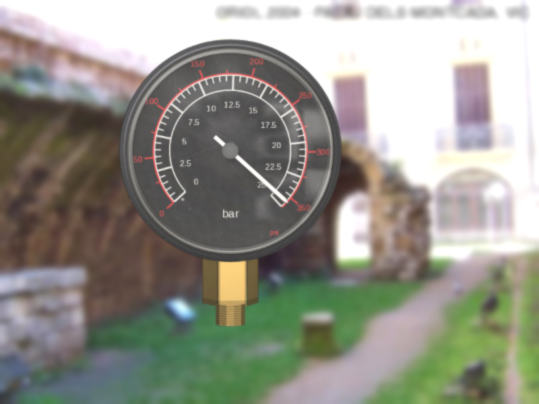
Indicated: 24.5bar
